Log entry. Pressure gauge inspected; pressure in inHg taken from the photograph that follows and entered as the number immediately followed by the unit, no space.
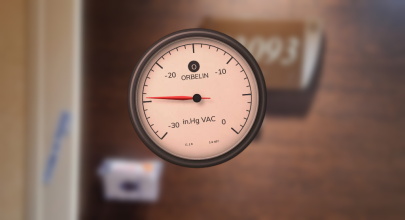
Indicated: -24.5inHg
